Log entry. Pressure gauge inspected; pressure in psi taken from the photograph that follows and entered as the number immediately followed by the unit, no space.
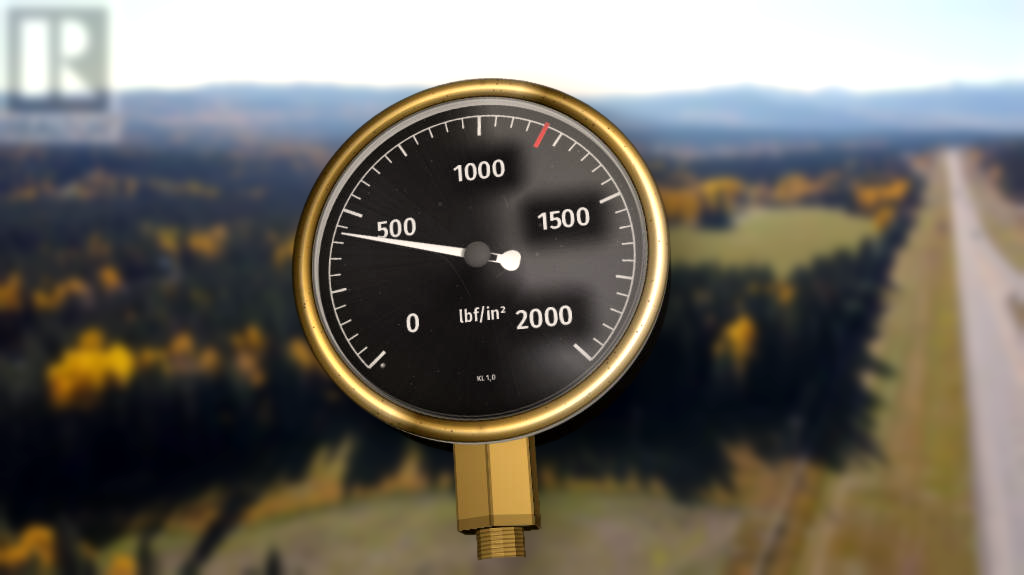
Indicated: 425psi
